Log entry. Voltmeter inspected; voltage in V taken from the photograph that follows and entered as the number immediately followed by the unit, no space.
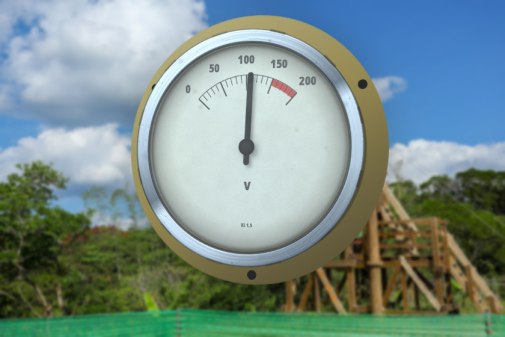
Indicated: 110V
